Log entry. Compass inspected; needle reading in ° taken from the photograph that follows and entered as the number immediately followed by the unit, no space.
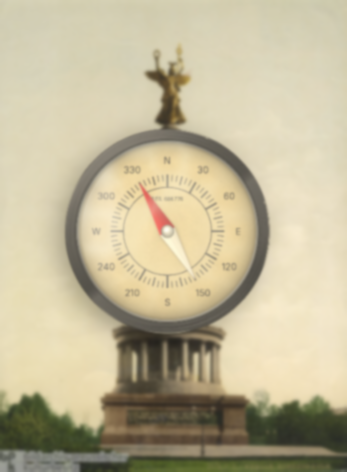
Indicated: 330°
